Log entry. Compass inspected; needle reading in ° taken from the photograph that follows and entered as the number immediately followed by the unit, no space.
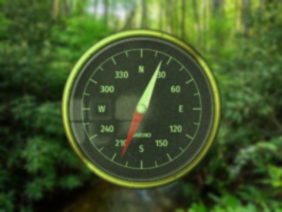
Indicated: 202.5°
